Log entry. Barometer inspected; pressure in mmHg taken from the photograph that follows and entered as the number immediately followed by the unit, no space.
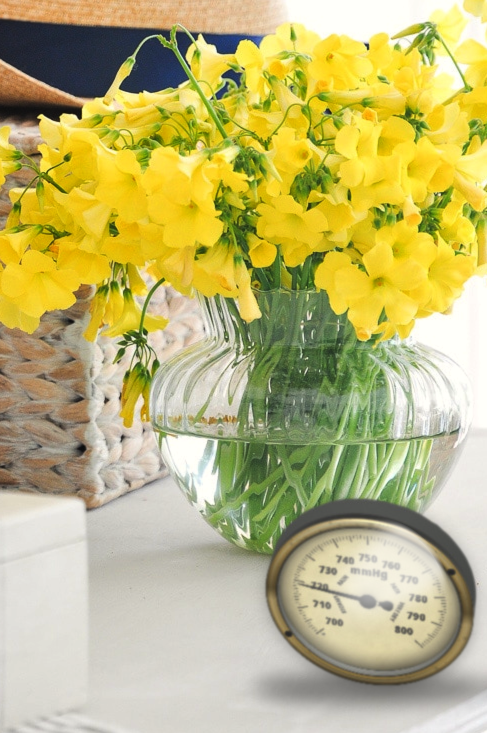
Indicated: 720mmHg
